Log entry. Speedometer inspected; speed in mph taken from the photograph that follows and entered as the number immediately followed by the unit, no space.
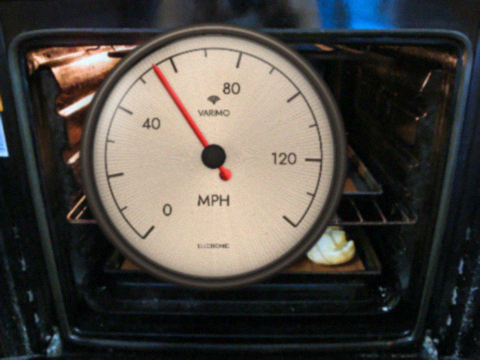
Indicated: 55mph
